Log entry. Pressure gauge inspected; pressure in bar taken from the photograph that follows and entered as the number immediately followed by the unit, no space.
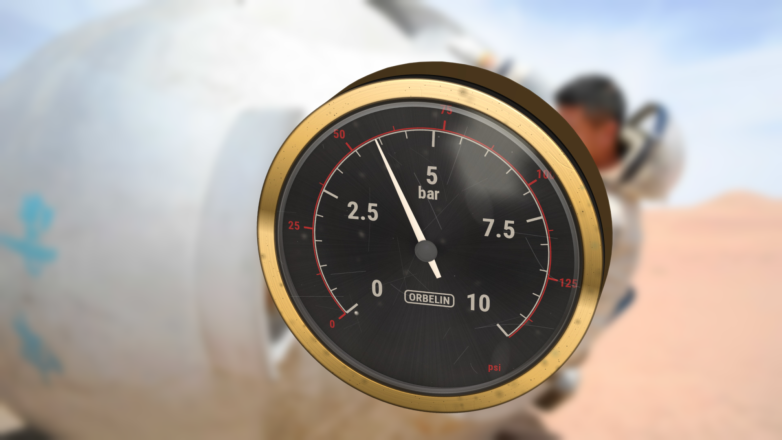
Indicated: 4bar
